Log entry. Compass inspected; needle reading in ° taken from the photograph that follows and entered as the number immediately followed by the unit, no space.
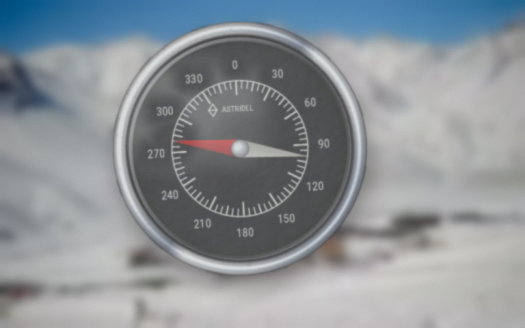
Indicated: 280°
